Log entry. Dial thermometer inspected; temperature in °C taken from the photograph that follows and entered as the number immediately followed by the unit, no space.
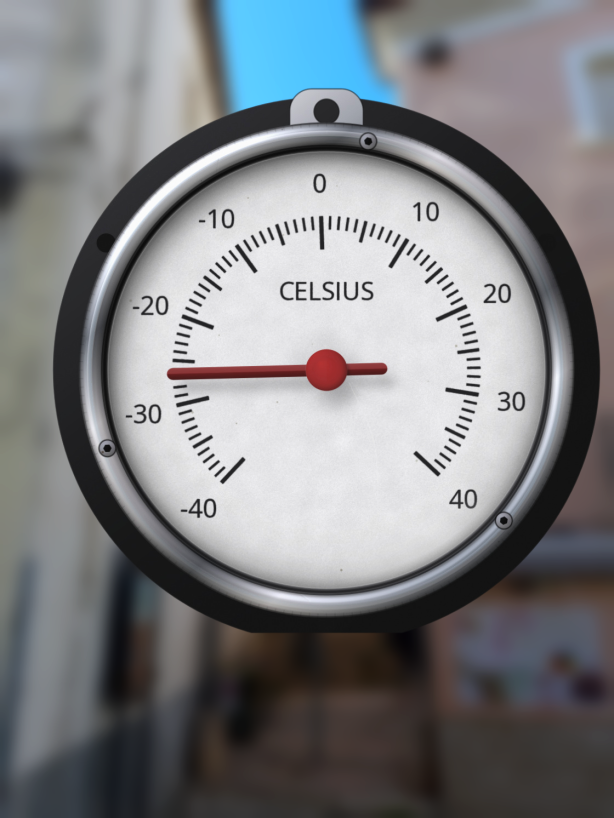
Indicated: -26.5°C
